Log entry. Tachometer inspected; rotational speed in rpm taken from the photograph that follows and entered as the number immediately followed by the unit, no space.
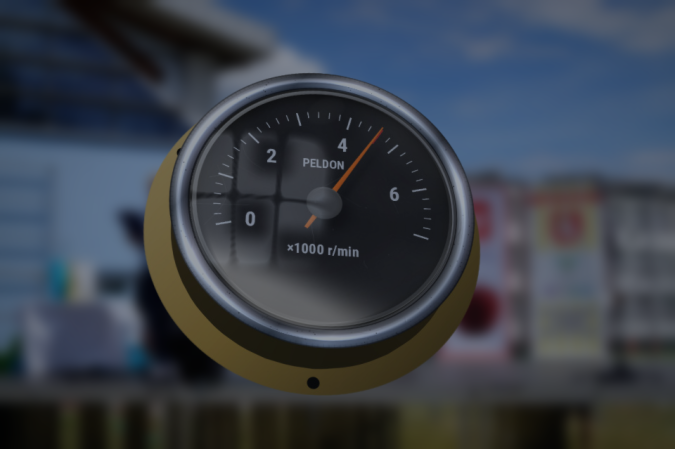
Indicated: 4600rpm
